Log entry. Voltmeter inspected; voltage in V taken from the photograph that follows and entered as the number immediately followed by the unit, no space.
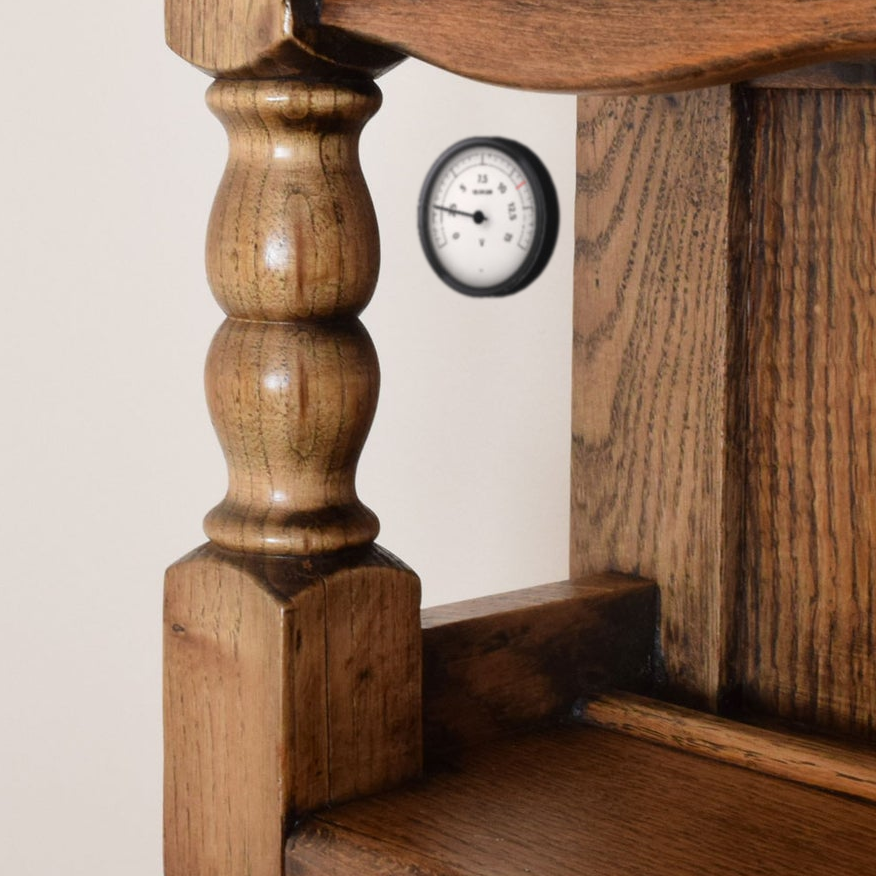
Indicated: 2.5V
